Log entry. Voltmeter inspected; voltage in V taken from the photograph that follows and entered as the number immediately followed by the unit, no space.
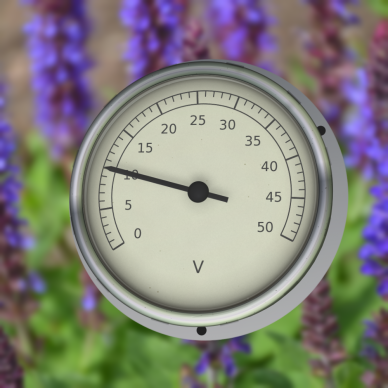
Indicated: 10V
